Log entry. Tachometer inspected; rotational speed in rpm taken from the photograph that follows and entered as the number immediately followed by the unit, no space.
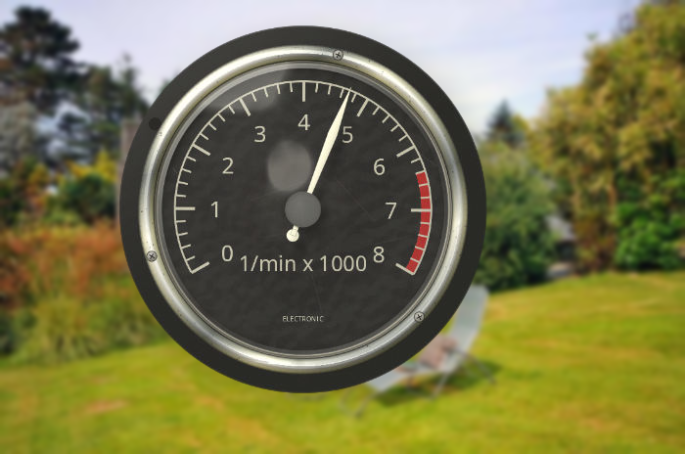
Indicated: 4700rpm
